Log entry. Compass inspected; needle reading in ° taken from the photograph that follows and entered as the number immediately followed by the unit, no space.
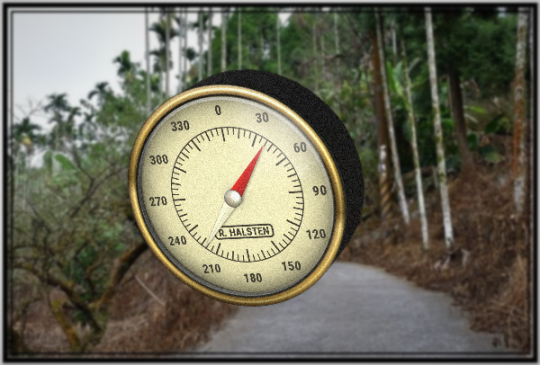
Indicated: 40°
